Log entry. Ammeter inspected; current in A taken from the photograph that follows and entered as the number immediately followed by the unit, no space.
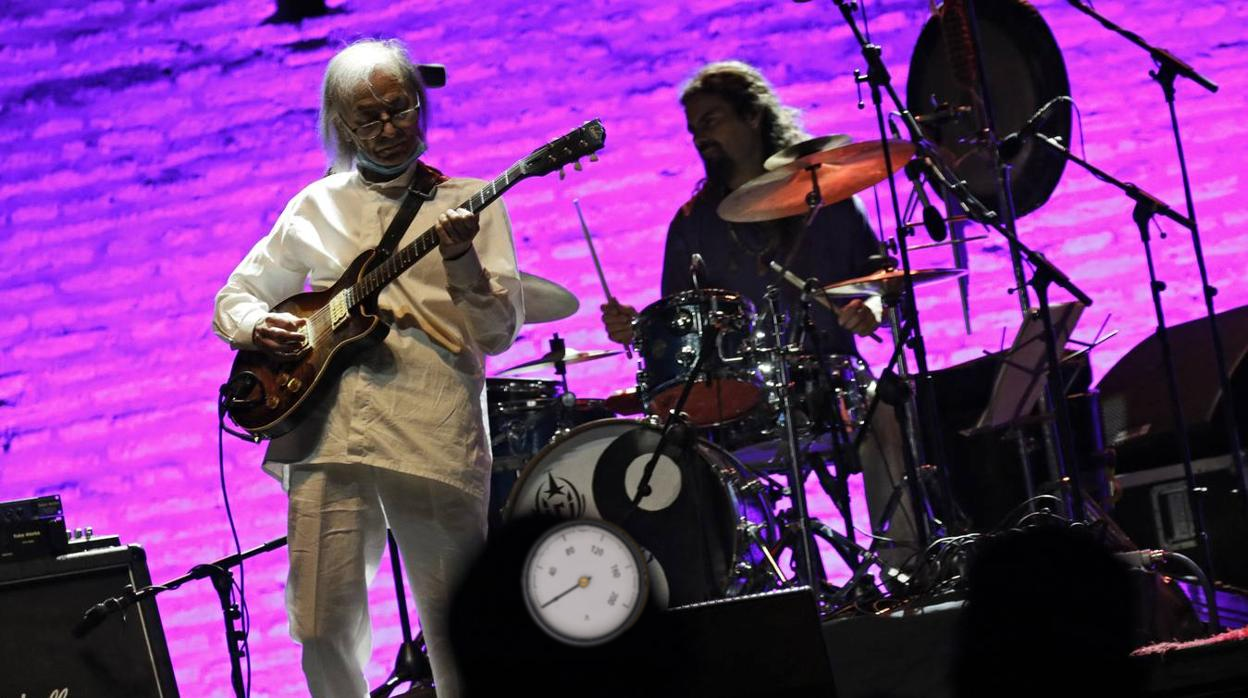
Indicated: 0A
